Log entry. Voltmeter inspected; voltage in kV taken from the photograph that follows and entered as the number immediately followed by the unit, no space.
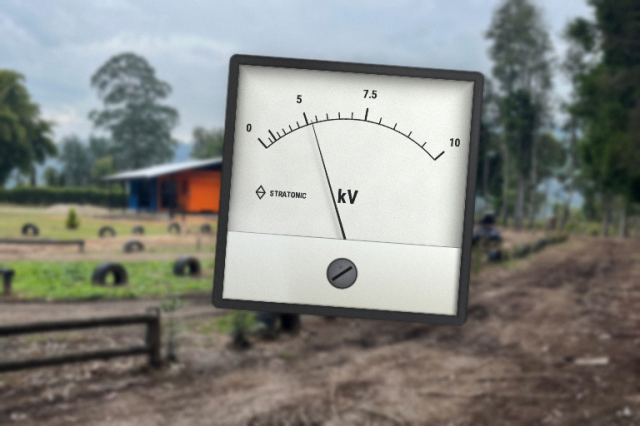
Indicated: 5.25kV
